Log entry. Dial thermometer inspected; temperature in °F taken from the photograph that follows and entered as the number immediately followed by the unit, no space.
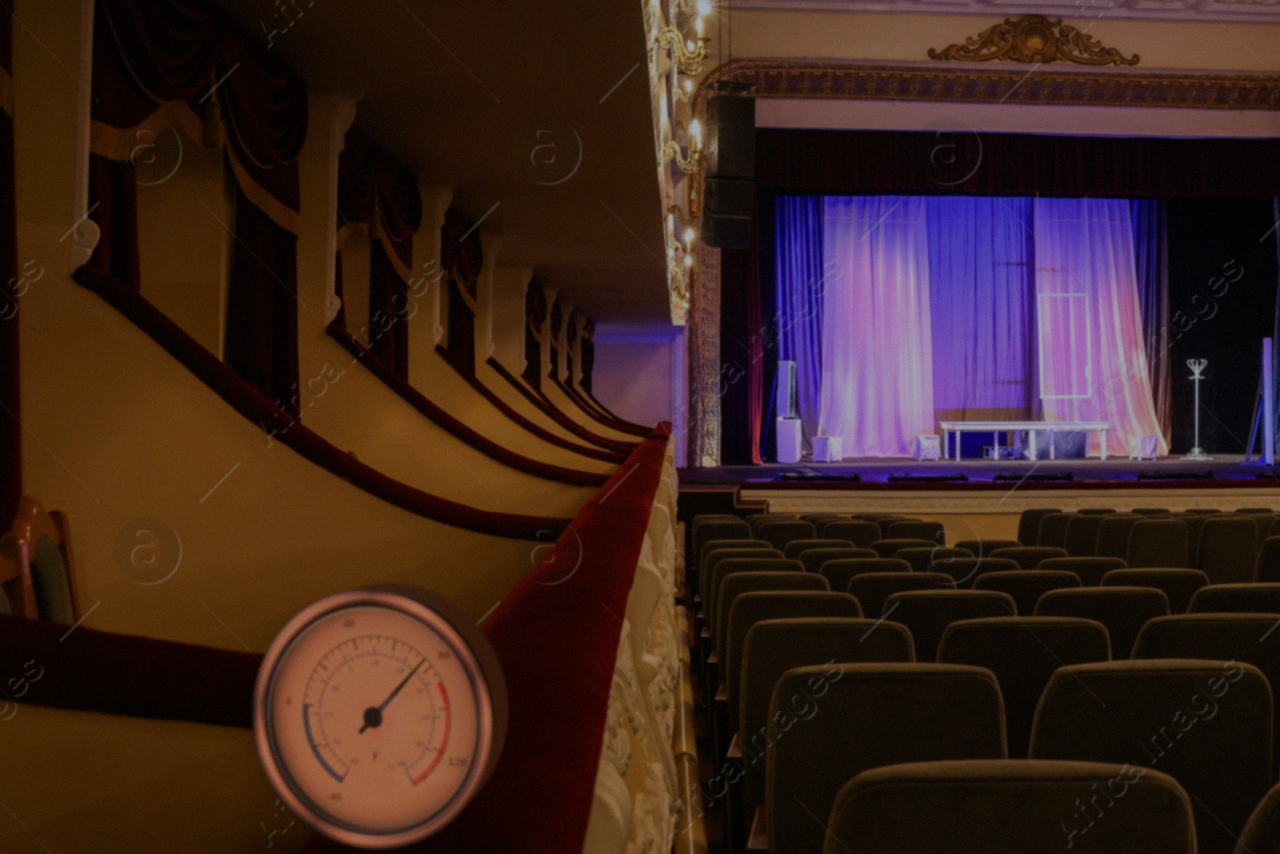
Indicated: 76°F
